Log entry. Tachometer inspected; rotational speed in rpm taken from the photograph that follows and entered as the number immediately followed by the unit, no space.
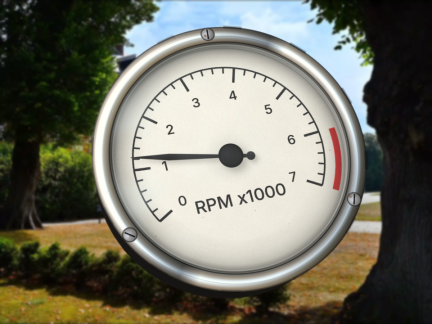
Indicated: 1200rpm
